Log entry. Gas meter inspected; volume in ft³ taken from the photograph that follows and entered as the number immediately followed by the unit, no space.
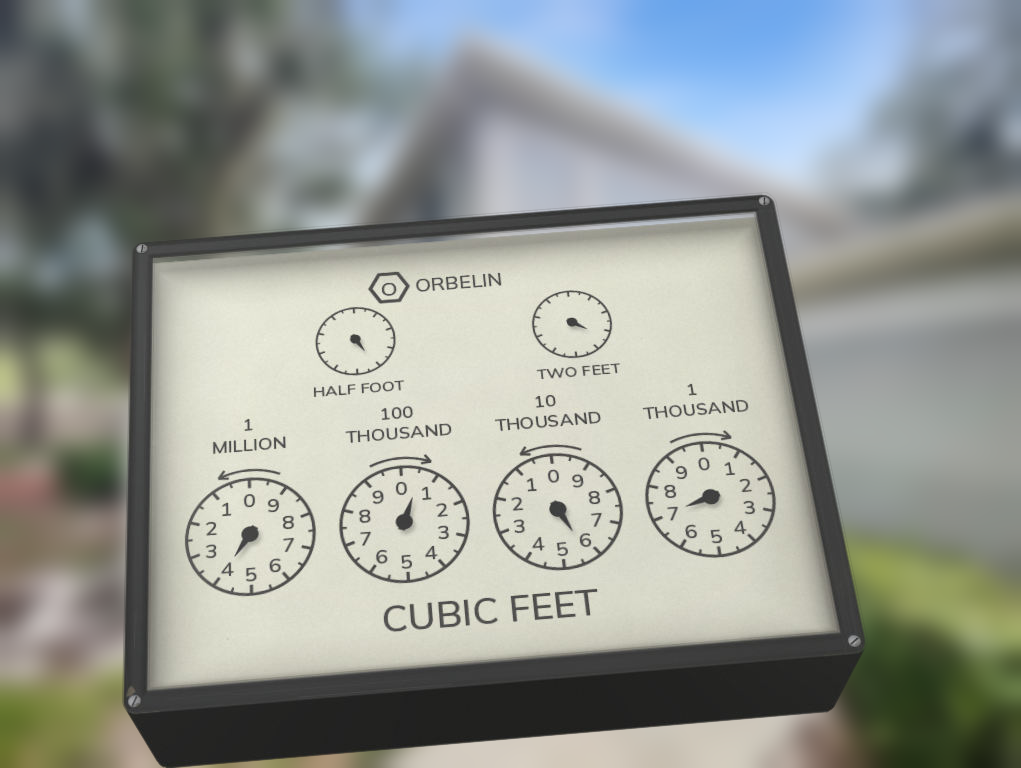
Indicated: 405700ft³
